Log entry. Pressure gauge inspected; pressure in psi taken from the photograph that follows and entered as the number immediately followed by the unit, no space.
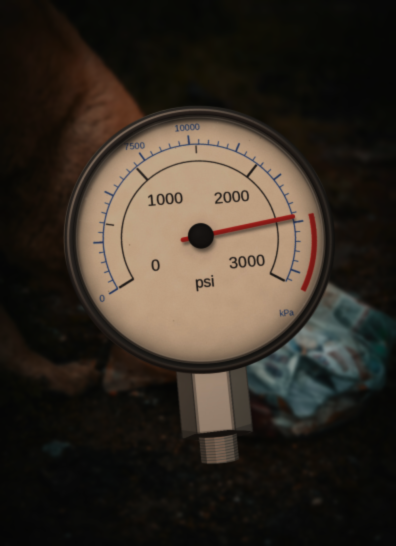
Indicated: 2500psi
